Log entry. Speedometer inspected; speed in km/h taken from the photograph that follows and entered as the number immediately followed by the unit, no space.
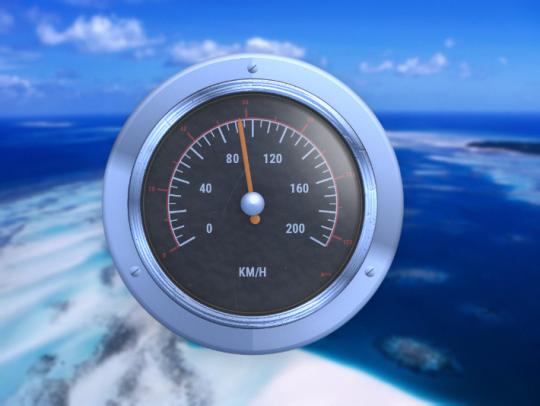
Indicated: 92.5km/h
